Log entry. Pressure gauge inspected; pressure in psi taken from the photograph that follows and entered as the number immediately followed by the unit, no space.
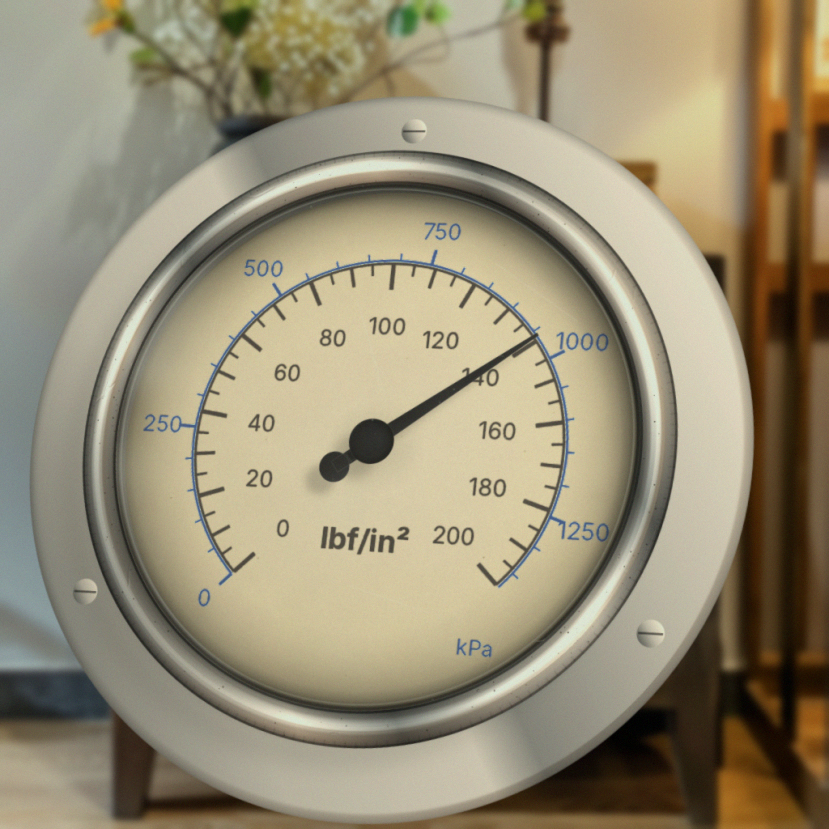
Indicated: 140psi
